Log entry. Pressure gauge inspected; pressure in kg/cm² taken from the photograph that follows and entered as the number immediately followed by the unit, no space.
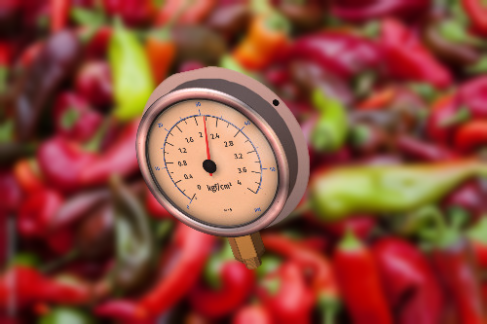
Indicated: 2.2kg/cm²
